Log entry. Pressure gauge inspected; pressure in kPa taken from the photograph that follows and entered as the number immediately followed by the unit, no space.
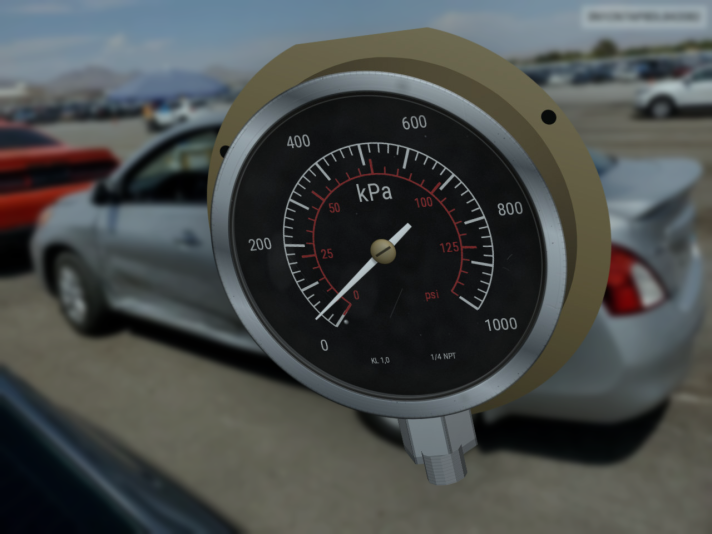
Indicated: 40kPa
